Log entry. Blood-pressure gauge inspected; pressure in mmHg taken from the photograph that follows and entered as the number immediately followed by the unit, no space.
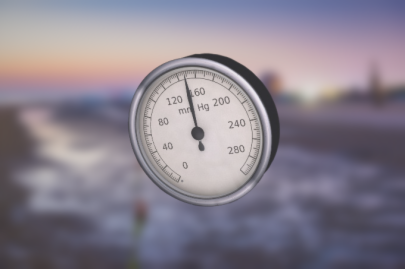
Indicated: 150mmHg
